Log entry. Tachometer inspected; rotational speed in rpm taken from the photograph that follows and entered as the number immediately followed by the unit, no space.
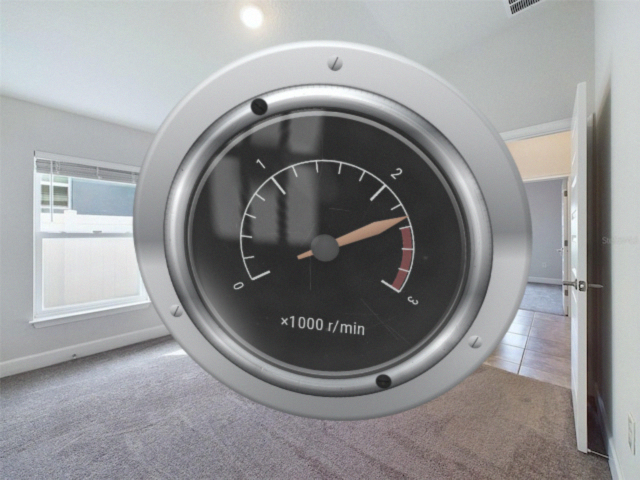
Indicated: 2300rpm
